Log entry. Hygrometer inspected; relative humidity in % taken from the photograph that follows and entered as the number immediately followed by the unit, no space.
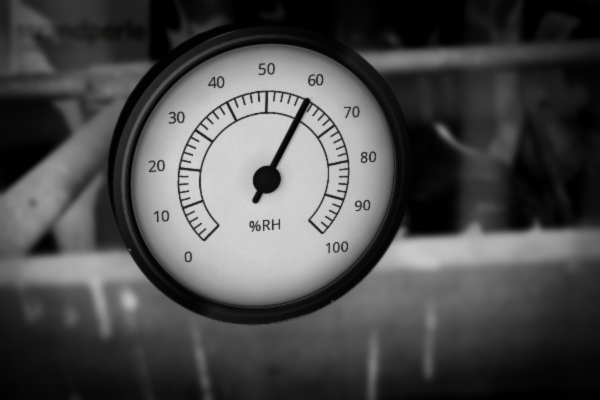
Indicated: 60%
